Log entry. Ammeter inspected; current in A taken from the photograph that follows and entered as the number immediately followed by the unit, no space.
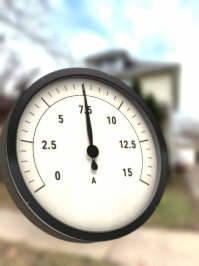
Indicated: 7.5A
